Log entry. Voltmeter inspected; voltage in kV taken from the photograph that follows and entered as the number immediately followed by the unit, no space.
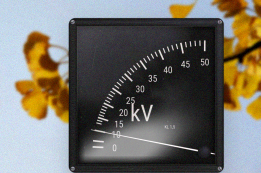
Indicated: 10kV
